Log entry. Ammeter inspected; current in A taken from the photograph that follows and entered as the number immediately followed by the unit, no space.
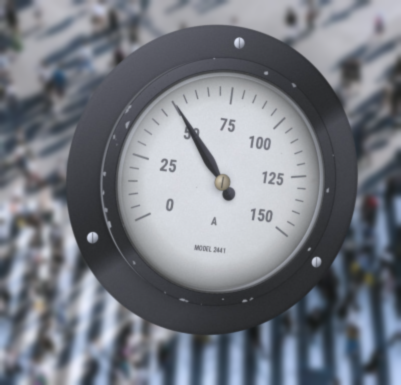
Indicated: 50A
